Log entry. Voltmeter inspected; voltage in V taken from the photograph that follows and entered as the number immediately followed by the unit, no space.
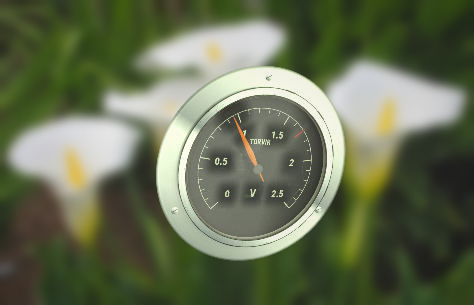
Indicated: 0.95V
